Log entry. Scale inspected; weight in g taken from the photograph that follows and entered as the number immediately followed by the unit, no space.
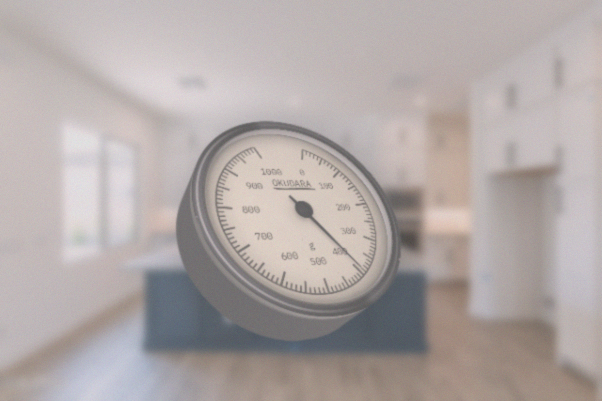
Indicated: 400g
